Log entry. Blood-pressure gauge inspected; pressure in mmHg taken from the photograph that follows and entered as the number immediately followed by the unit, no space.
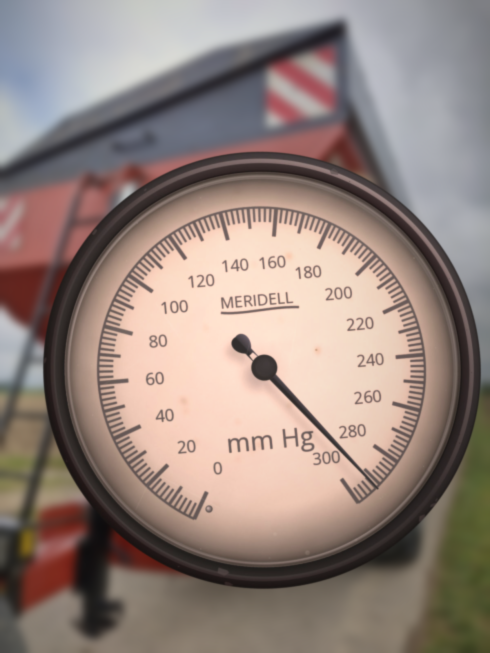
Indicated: 292mmHg
